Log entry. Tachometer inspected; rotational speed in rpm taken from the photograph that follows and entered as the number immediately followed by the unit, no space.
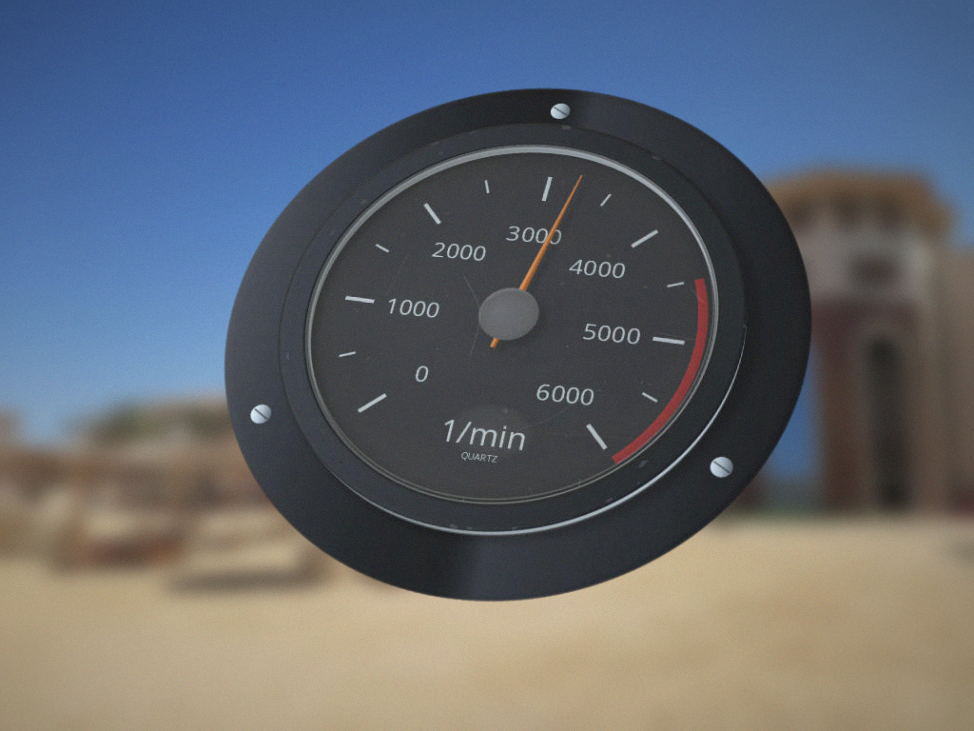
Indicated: 3250rpm
